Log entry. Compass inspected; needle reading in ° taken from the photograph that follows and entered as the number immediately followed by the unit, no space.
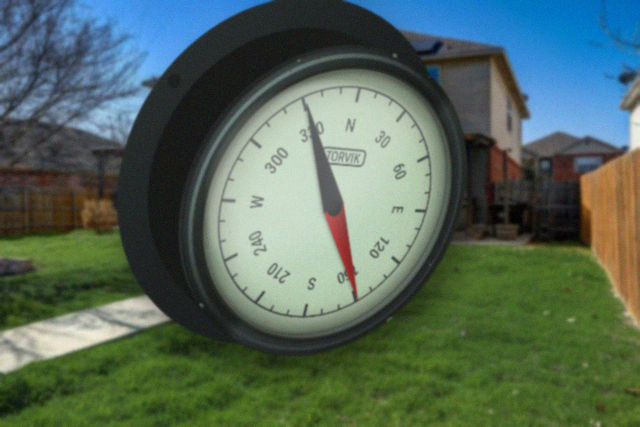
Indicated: 150°
